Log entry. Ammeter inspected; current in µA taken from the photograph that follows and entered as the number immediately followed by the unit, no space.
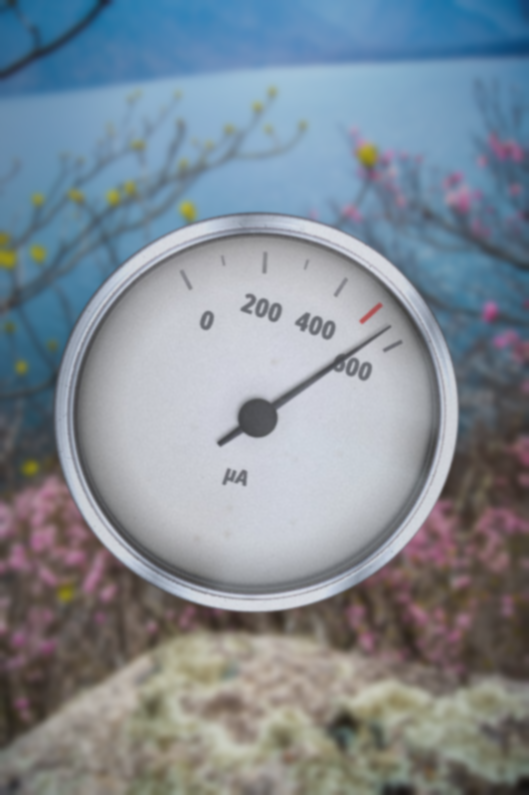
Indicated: 550µA
